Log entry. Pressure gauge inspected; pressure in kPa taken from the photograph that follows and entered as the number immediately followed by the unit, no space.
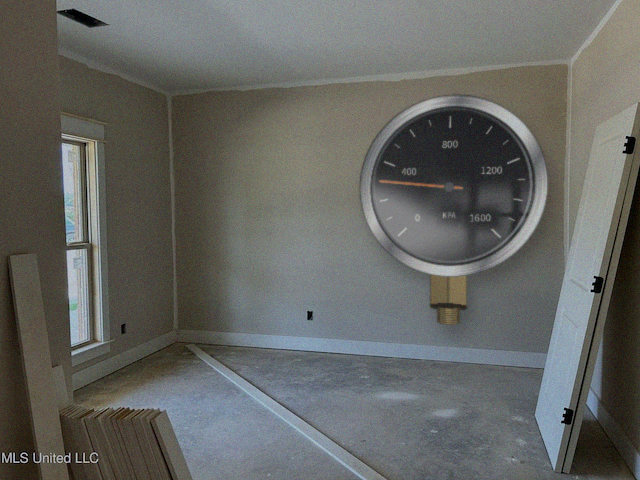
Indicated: 300kPa
